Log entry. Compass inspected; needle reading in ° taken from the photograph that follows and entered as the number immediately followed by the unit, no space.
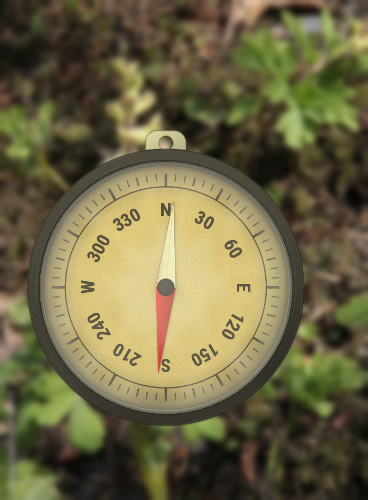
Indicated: 185°
